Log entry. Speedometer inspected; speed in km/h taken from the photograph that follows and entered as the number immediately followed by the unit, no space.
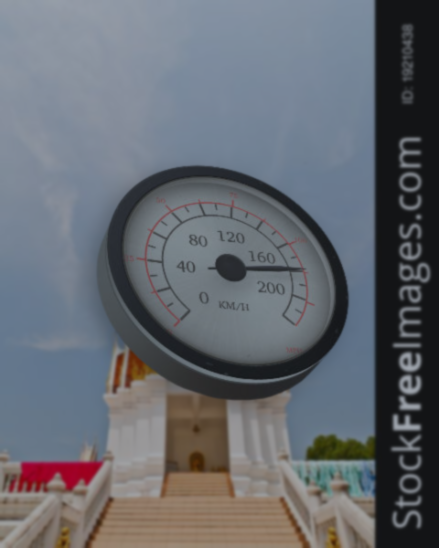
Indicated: 180km/h
